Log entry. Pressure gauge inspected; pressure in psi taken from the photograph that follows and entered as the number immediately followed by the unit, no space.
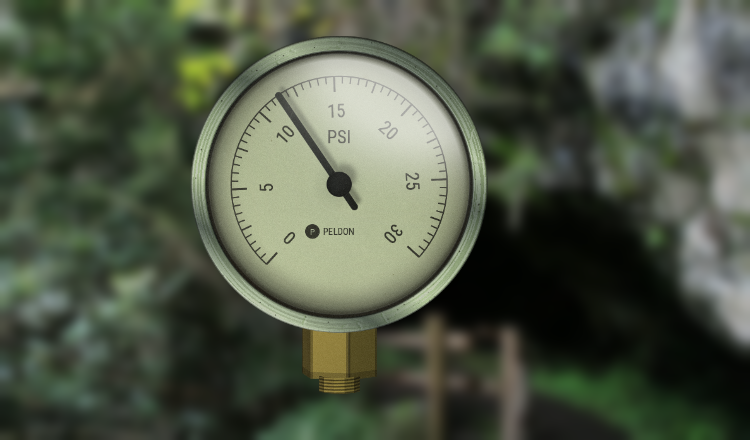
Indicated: 11.5psi
